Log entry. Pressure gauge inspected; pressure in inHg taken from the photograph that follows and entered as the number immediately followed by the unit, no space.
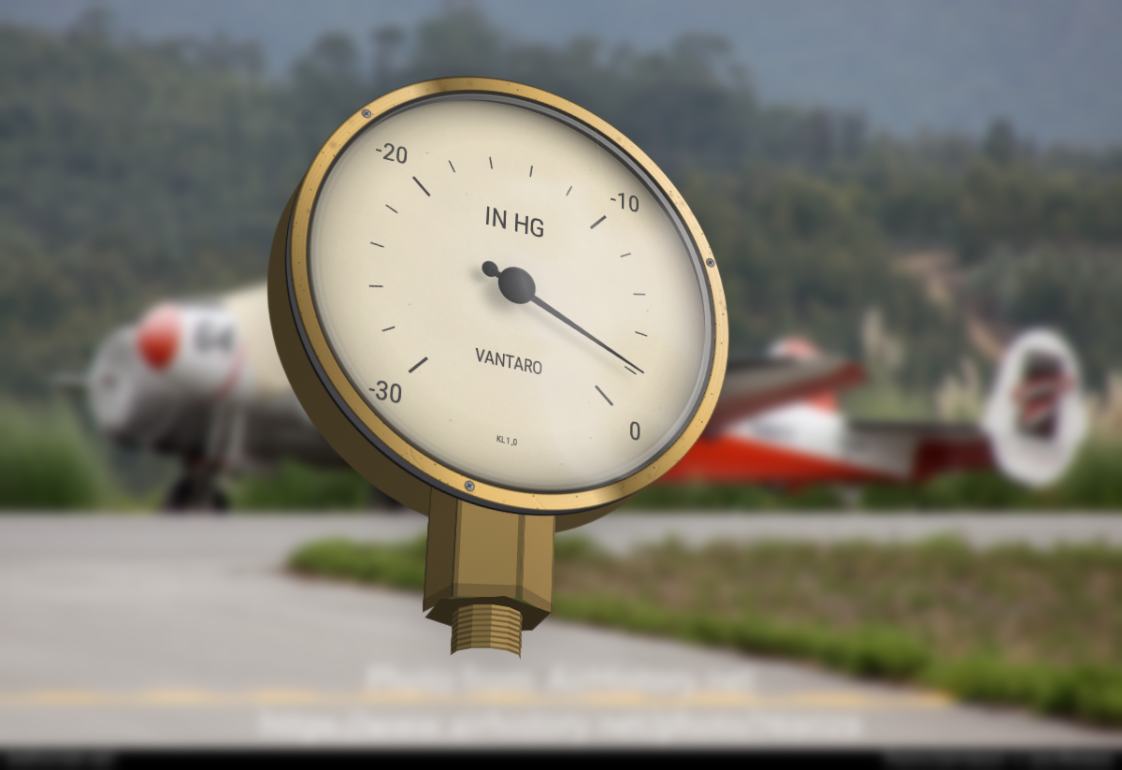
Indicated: -2inHg
